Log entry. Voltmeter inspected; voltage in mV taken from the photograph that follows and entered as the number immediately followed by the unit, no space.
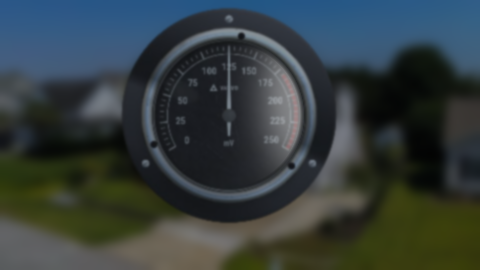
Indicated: 125mV
